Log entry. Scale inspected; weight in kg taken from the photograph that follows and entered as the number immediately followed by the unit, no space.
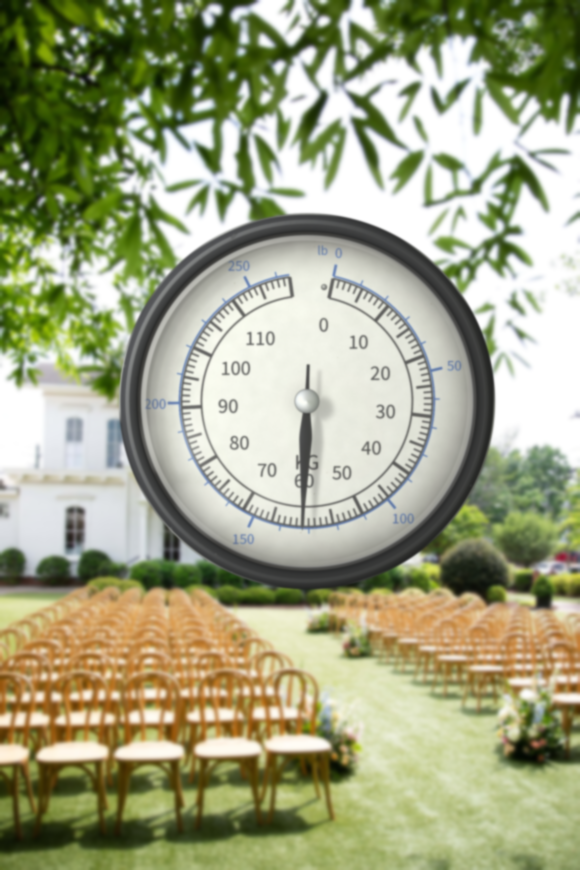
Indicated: 60kg
